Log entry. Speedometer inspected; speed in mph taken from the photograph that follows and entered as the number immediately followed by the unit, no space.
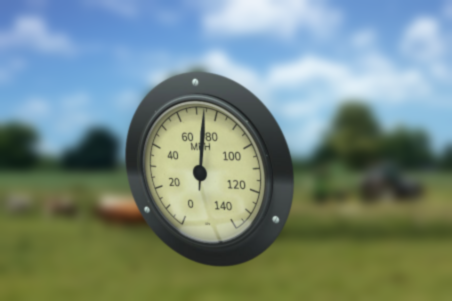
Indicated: 75mph
